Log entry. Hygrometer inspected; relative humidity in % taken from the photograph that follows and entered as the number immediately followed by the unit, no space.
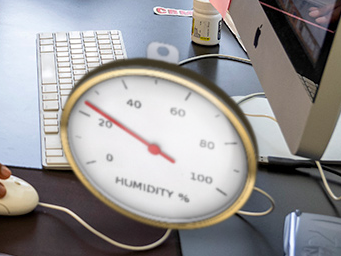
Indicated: 25%
